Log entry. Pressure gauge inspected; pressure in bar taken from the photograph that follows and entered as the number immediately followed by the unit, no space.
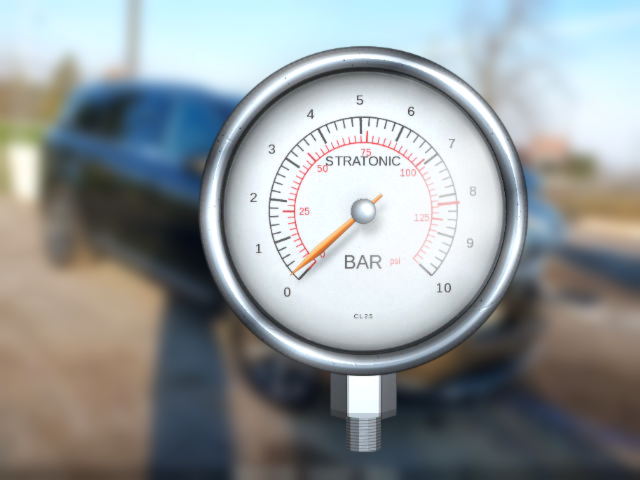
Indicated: 0.2bar
